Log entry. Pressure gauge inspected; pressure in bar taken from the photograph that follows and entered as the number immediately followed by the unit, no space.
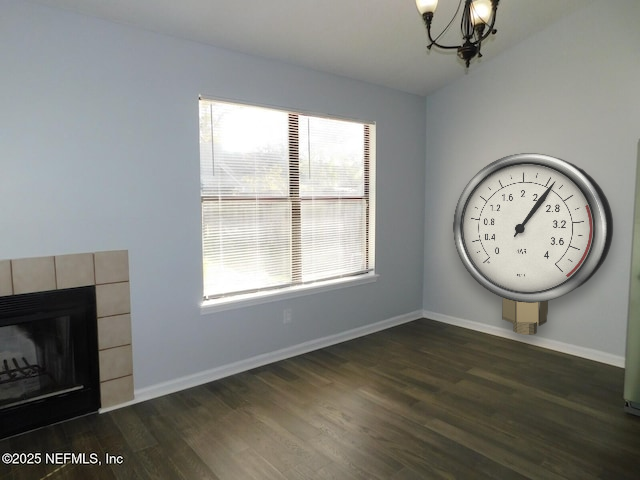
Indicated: 2.5bar
